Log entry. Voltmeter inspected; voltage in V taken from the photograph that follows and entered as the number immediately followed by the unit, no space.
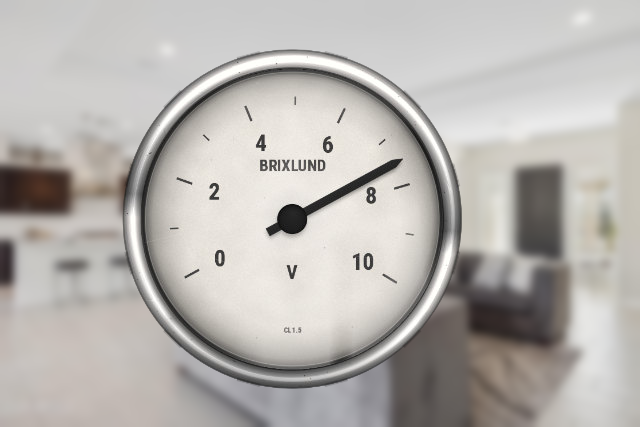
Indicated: 7.5V
